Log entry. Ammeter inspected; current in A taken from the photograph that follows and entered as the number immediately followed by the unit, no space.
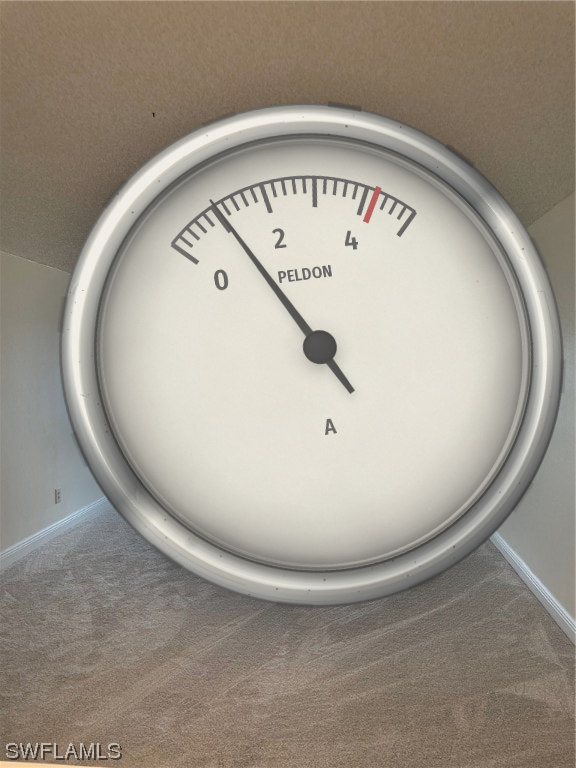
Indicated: 1A
